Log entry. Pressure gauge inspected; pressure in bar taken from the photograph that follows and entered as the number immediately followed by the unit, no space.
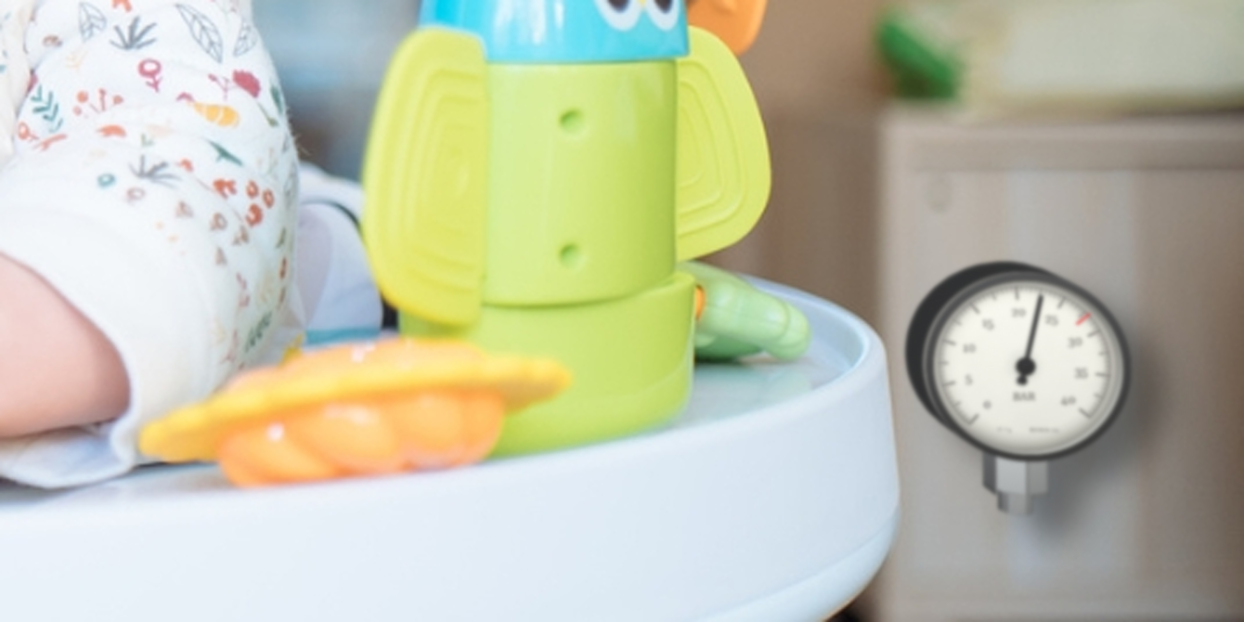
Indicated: 22.5bar
